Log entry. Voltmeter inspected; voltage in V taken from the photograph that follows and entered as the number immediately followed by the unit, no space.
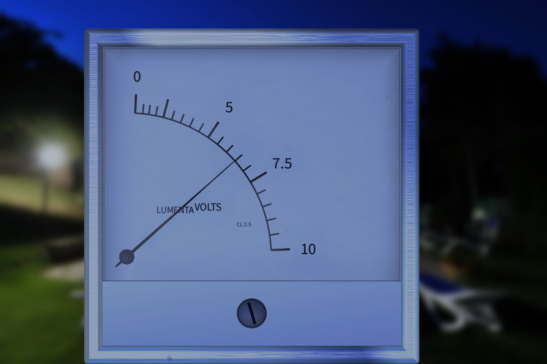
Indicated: 6.5V
